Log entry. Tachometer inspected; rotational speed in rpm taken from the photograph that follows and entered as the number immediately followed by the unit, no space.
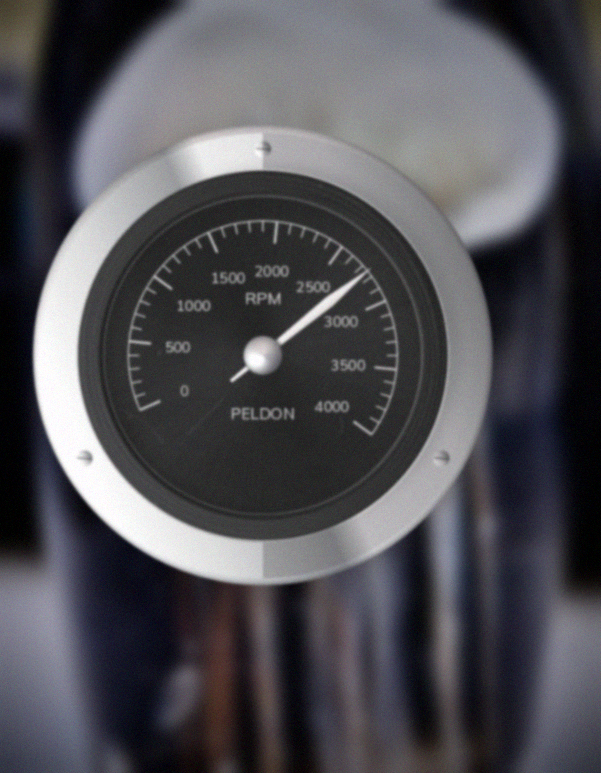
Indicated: 2750rpm
